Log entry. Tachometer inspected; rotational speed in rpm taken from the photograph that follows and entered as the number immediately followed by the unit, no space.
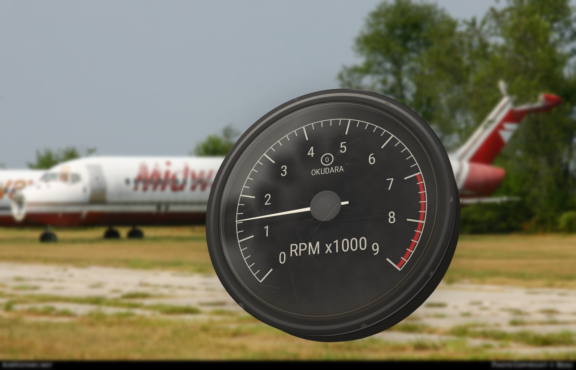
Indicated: 1400rpm
